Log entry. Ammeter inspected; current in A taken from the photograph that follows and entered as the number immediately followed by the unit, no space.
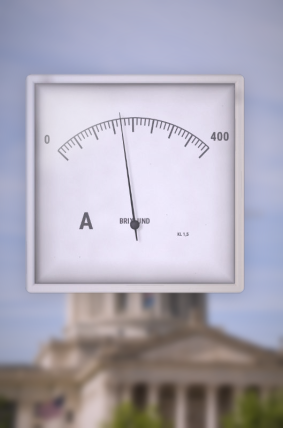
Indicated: 170A
